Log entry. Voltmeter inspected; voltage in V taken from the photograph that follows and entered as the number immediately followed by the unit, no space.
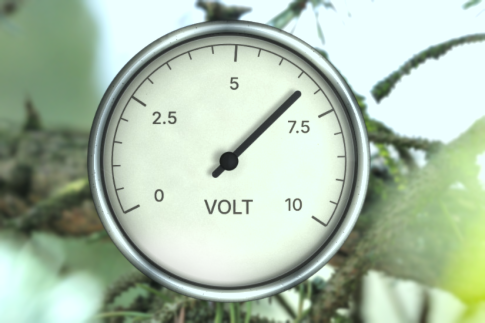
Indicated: 6.75V
